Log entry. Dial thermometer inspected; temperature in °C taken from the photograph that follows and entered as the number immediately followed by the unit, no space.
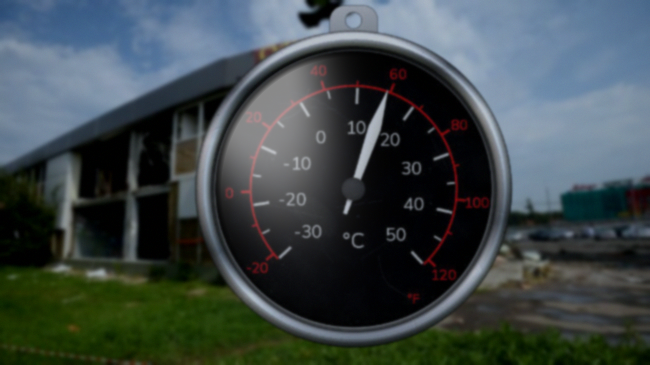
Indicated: 15°C
